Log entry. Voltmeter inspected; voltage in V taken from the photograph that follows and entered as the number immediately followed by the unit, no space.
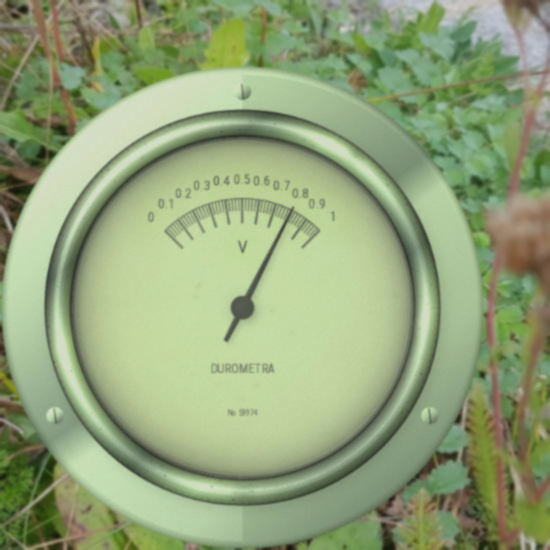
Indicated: 0.8V
